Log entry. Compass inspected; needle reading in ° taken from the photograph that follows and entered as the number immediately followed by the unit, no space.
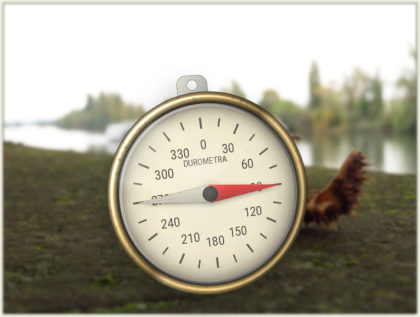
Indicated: 90°
